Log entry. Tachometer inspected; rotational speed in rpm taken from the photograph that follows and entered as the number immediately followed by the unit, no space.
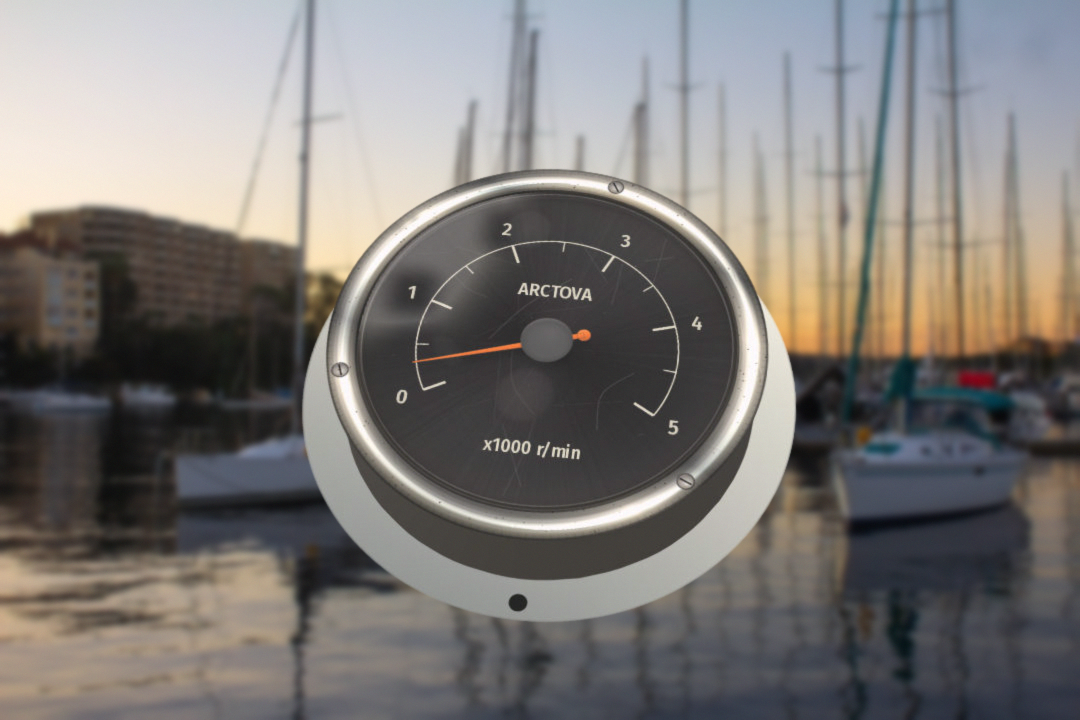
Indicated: 250rpm
